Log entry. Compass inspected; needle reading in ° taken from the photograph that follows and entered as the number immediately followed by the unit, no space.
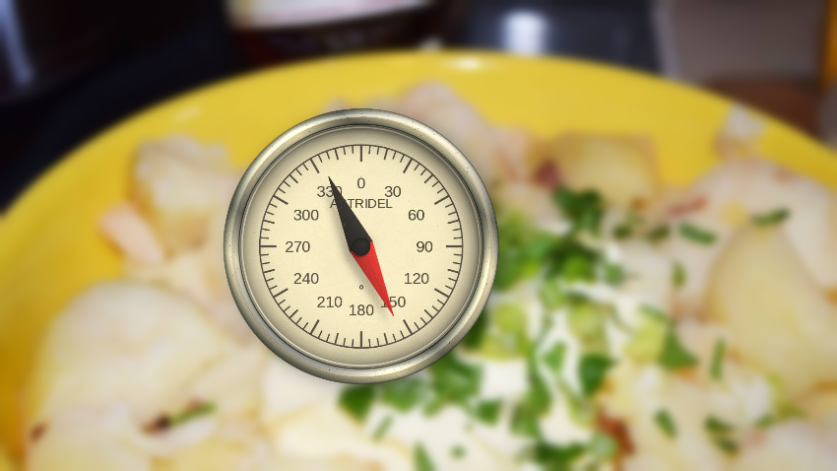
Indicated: 155°
